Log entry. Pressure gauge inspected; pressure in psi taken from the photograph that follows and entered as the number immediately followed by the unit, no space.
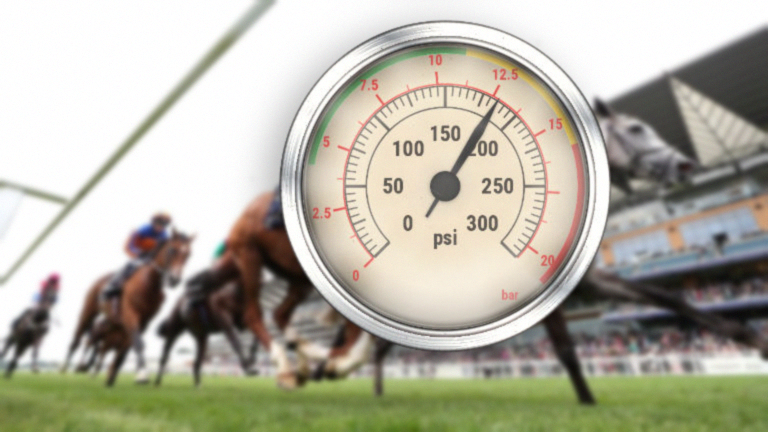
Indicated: 185psi
